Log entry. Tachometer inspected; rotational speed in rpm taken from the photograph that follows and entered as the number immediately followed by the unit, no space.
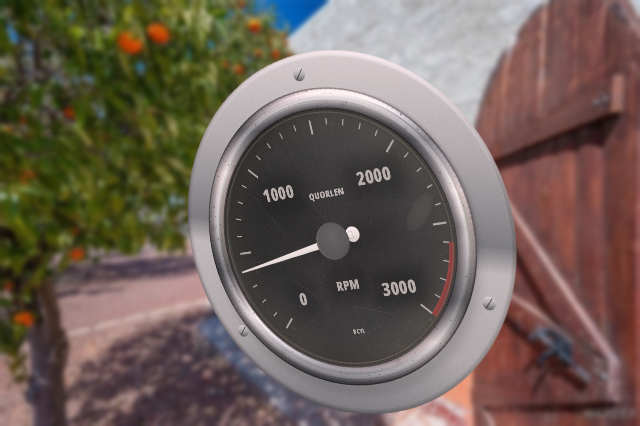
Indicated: 400rpm
